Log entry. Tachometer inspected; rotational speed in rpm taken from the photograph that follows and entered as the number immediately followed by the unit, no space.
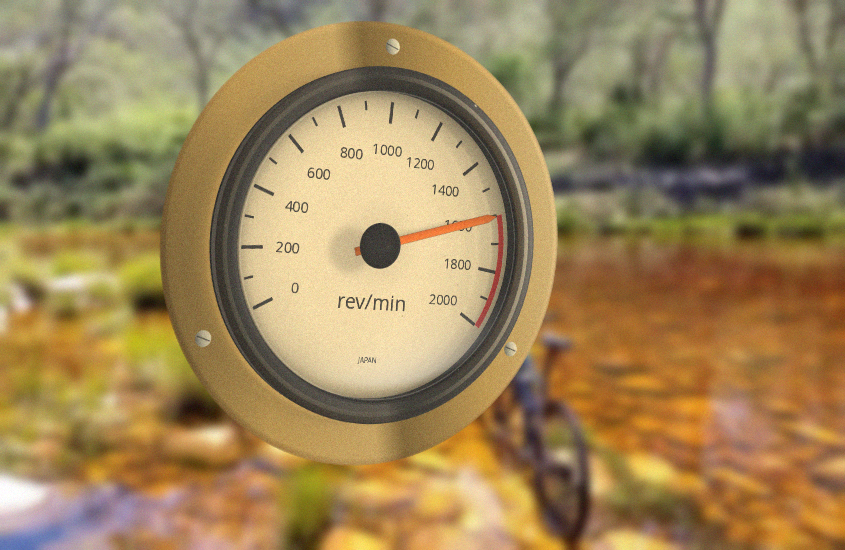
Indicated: 1600rpm
